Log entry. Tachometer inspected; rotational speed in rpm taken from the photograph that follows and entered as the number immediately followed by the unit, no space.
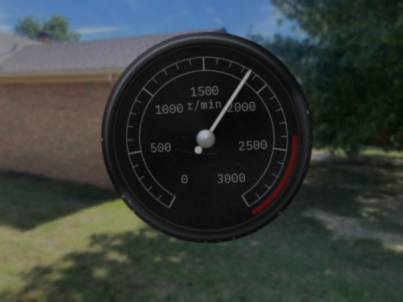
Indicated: 1850rpm
